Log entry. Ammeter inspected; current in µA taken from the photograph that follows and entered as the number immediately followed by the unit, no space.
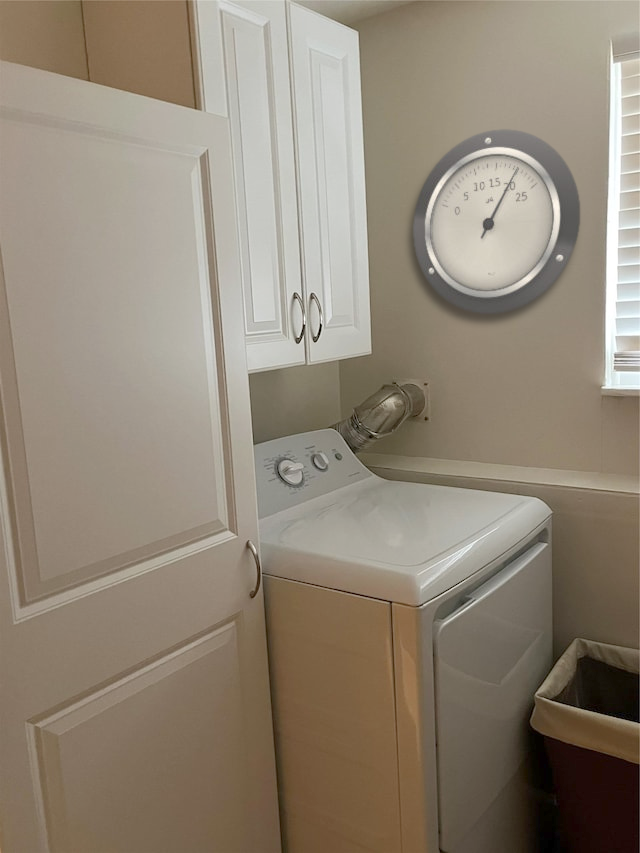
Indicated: 20µA
